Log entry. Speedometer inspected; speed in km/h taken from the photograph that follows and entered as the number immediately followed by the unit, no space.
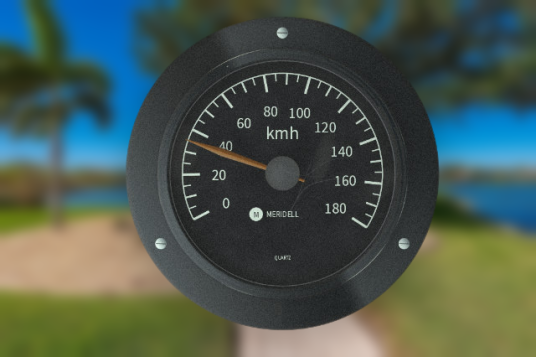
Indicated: 35km/h
